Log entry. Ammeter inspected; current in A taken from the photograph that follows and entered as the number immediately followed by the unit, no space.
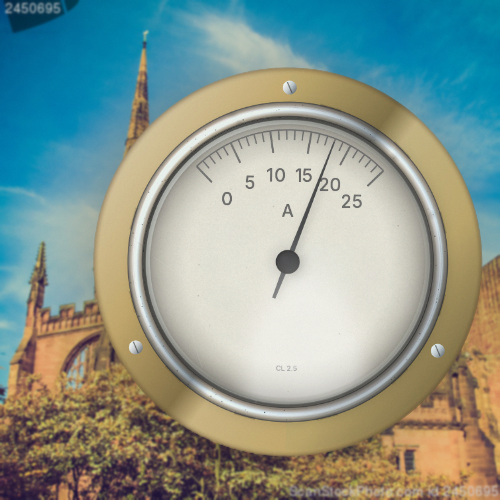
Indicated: 18A
